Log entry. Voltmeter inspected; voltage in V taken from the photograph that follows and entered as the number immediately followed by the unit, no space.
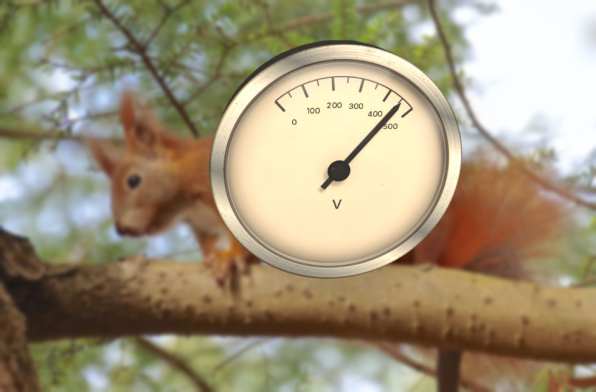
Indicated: 450V
